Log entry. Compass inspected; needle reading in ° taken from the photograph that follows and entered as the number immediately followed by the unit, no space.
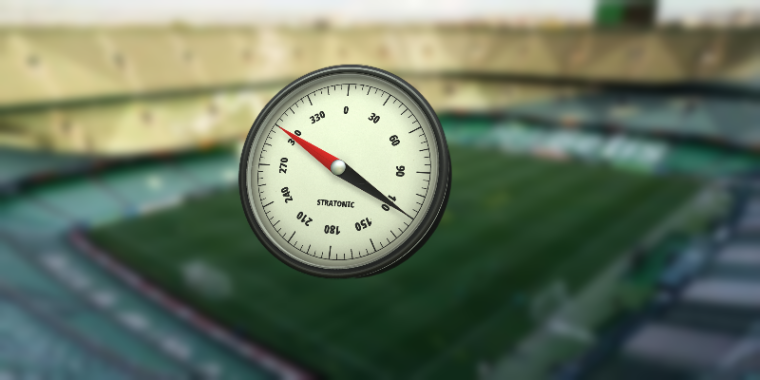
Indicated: 300°
